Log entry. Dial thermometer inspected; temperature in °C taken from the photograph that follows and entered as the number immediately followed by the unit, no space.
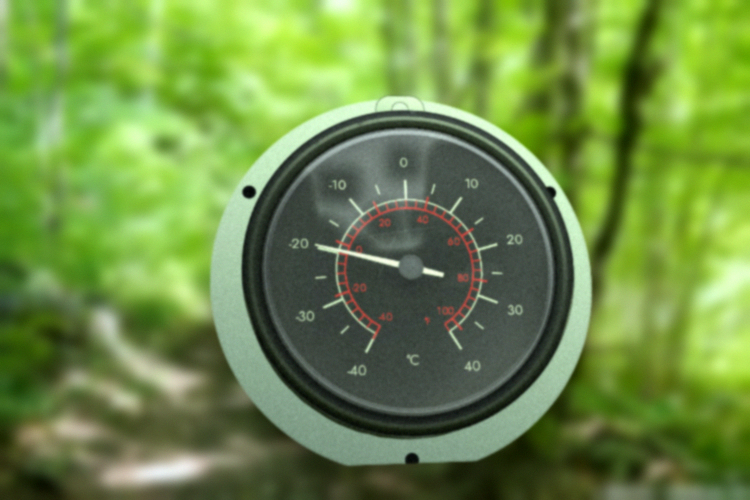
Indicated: -20°C
